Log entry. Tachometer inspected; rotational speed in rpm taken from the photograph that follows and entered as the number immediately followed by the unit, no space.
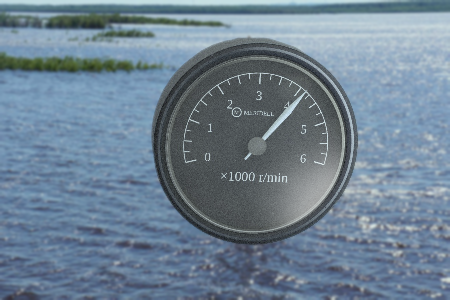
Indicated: 4125rpm
